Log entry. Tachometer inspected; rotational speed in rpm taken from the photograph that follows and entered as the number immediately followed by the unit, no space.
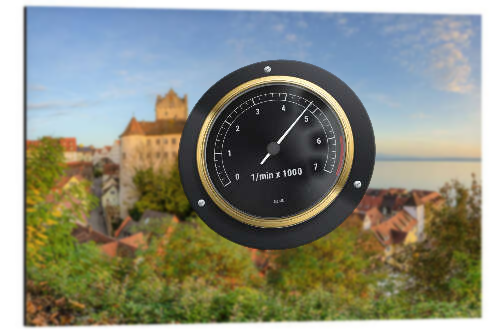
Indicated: 4800rpm
